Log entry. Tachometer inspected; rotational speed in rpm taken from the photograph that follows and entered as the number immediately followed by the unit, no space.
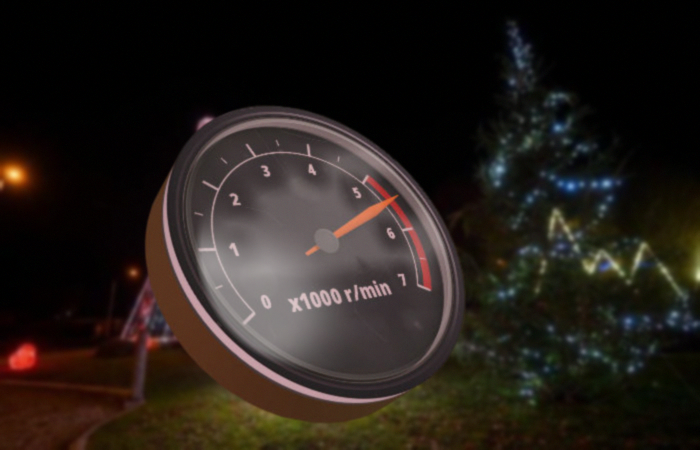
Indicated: 5500rpm
